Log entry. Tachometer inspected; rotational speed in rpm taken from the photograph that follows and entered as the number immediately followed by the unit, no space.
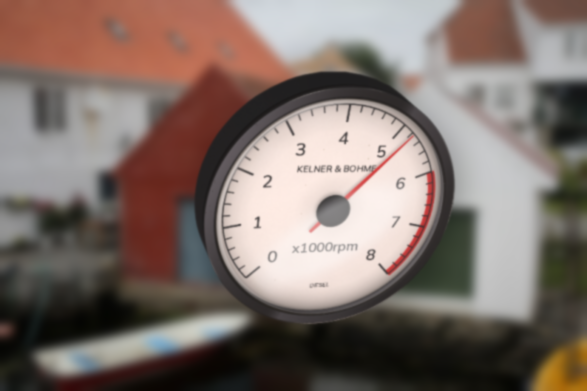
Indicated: 5200rpm
